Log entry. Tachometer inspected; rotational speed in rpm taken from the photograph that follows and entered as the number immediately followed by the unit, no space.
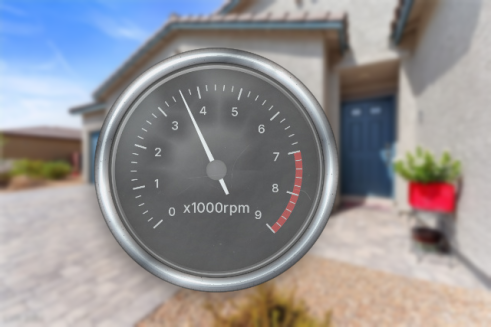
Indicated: 3600rpm
